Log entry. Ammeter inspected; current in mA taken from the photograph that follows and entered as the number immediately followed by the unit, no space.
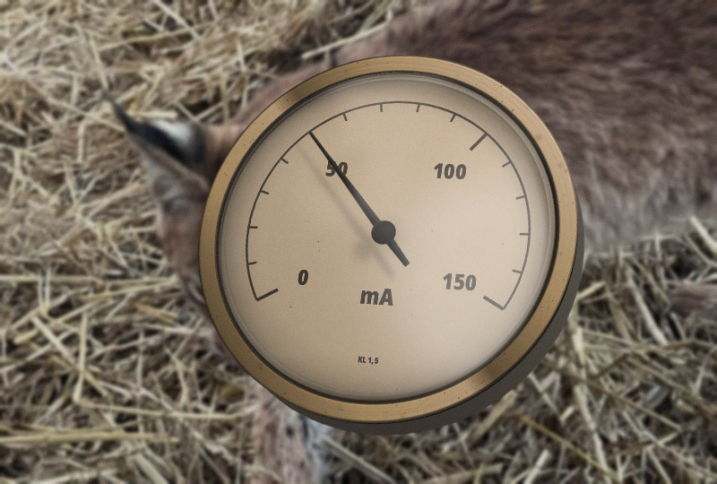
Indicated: 50mA
